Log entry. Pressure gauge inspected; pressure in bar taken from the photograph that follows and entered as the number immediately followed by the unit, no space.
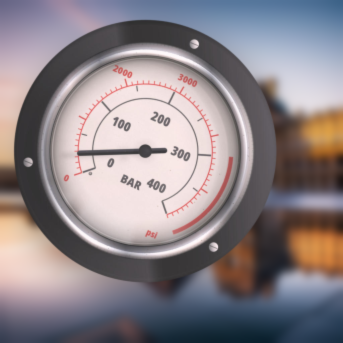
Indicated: 25bar
